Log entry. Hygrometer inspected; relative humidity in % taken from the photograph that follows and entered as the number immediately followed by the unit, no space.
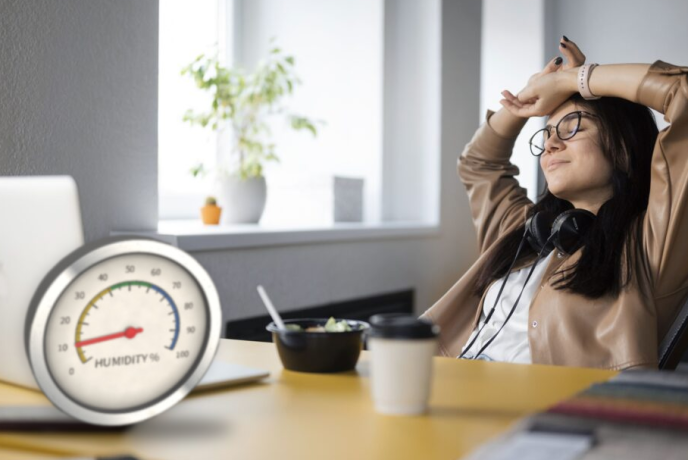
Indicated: 10%
